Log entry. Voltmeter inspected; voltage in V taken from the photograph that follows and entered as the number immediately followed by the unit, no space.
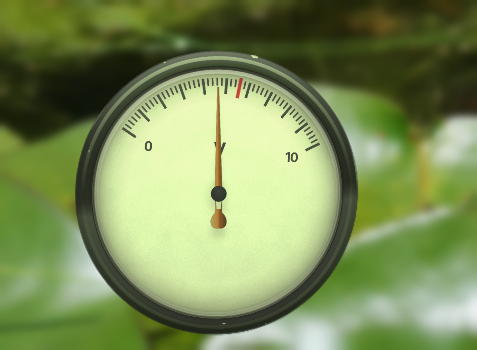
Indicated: 4.6V
